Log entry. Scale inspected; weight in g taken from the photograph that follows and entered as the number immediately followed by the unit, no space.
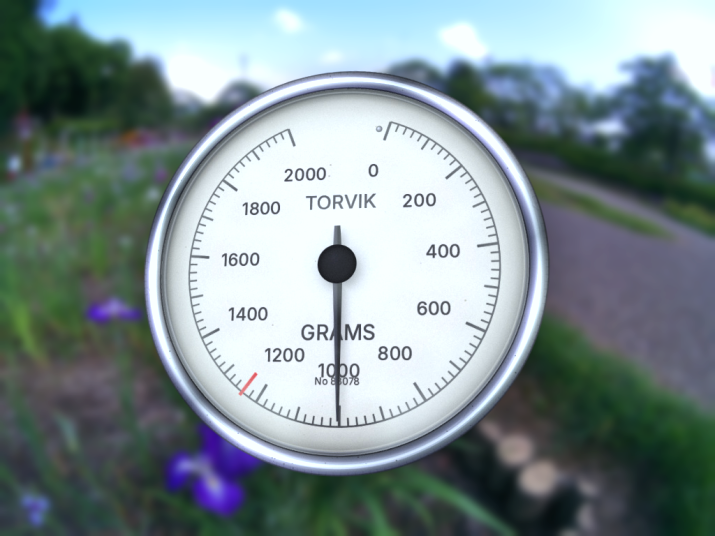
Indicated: 1000g
